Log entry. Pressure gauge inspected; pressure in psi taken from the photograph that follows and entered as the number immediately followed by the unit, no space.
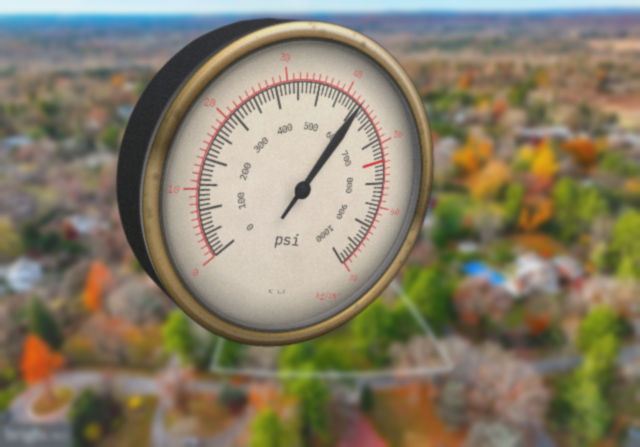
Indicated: 600psi
